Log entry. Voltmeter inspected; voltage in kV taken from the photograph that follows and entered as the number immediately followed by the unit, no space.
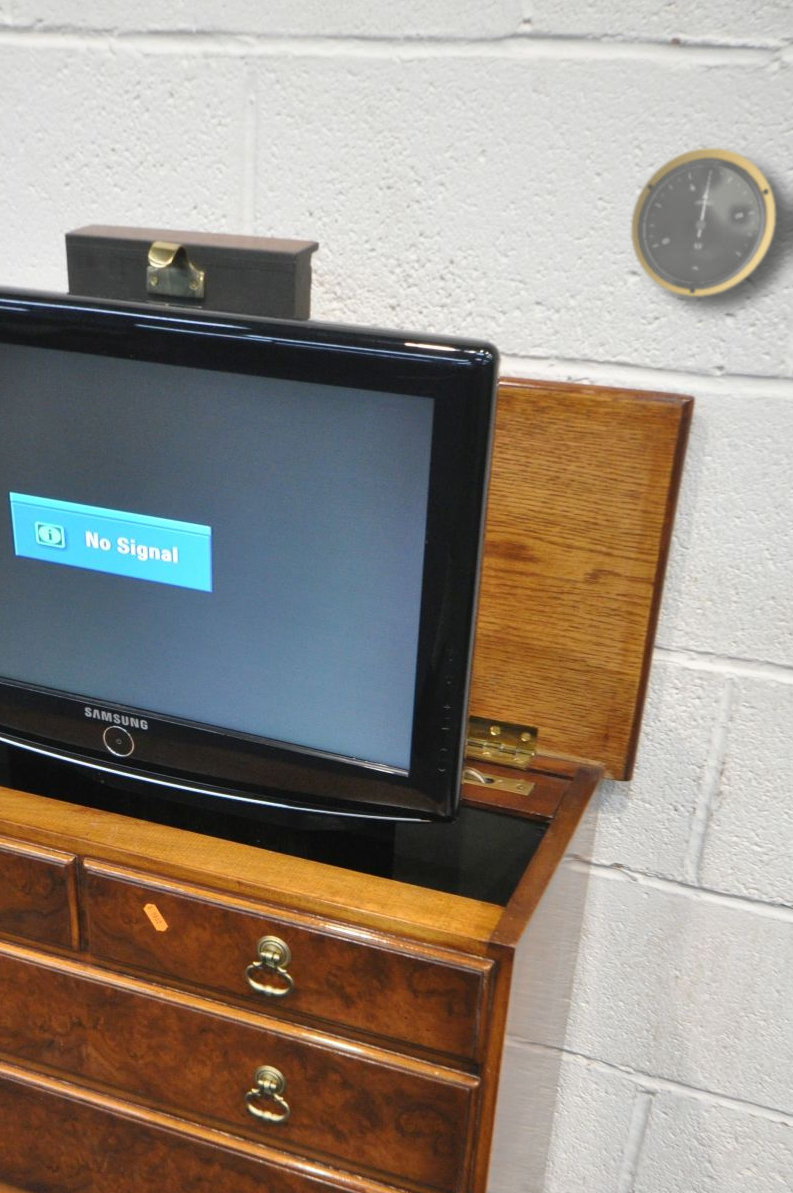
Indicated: 5kV
